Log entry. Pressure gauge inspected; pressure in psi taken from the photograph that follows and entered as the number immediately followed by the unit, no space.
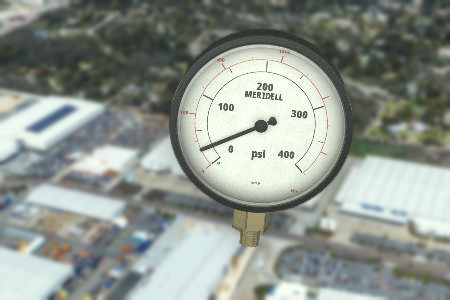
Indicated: 25psi
